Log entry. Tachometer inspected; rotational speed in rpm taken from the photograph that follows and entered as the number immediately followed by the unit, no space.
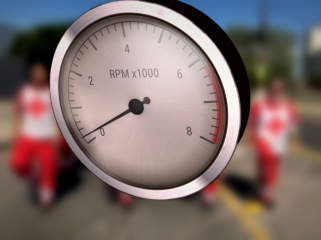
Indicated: 200rpm
